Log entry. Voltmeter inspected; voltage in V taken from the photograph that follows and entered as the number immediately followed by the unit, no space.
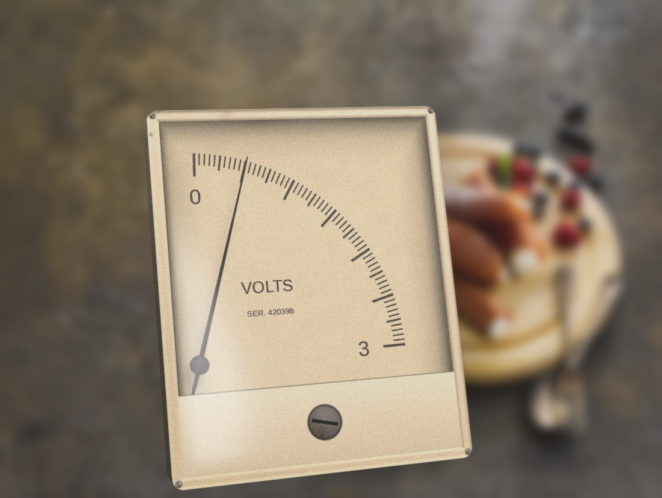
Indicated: 0.5V
